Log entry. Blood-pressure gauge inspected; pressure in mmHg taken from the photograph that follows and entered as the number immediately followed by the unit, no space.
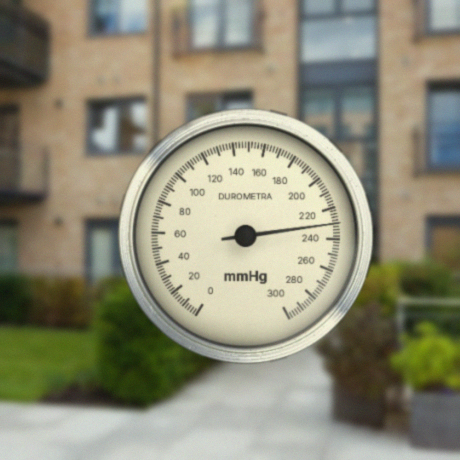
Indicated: 230mmHg
